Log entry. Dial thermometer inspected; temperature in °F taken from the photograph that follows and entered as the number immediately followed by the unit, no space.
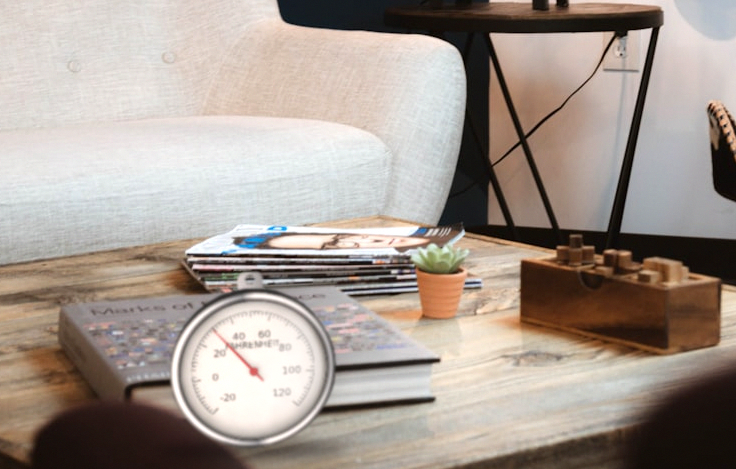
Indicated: 30°F
